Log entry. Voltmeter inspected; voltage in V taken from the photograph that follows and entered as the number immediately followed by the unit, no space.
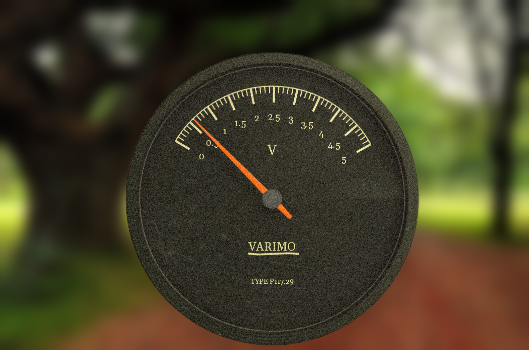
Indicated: 0.6V
